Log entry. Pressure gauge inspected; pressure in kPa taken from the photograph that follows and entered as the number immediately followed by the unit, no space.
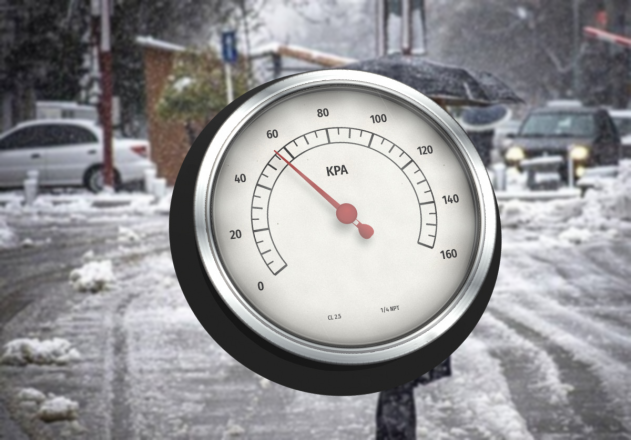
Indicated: 55kPa
